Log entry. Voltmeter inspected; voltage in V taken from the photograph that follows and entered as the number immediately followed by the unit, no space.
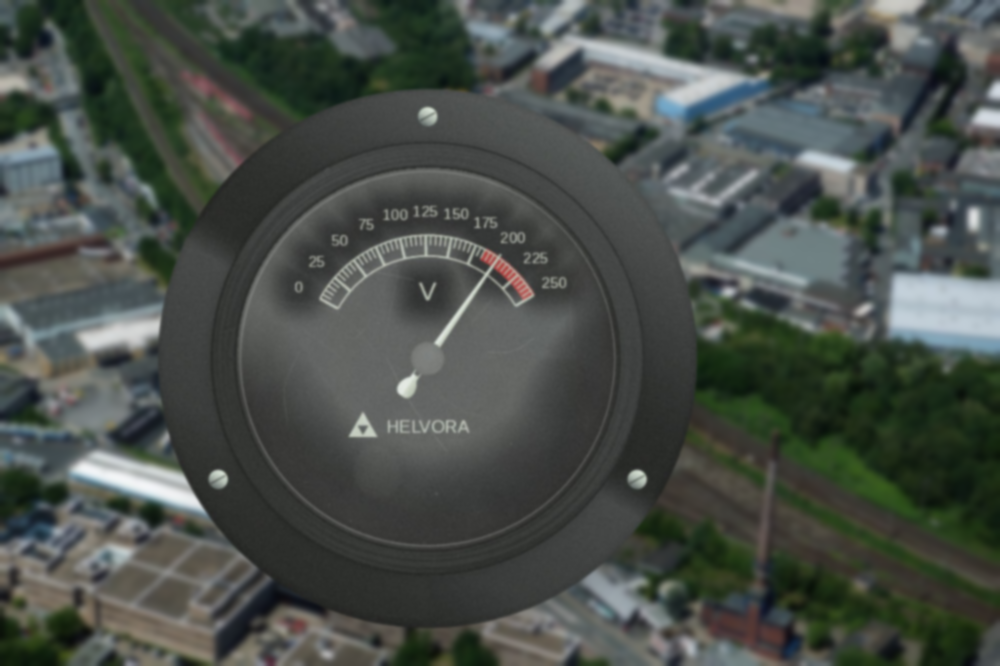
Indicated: 200V
